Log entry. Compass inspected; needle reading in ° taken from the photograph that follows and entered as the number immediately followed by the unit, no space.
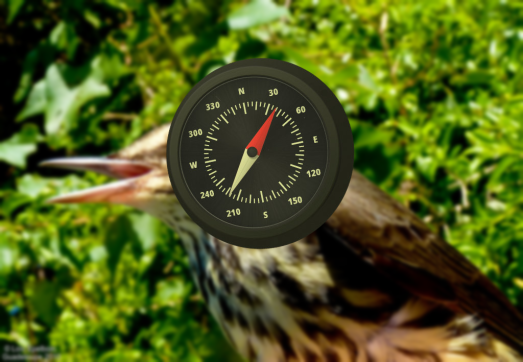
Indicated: 40°
